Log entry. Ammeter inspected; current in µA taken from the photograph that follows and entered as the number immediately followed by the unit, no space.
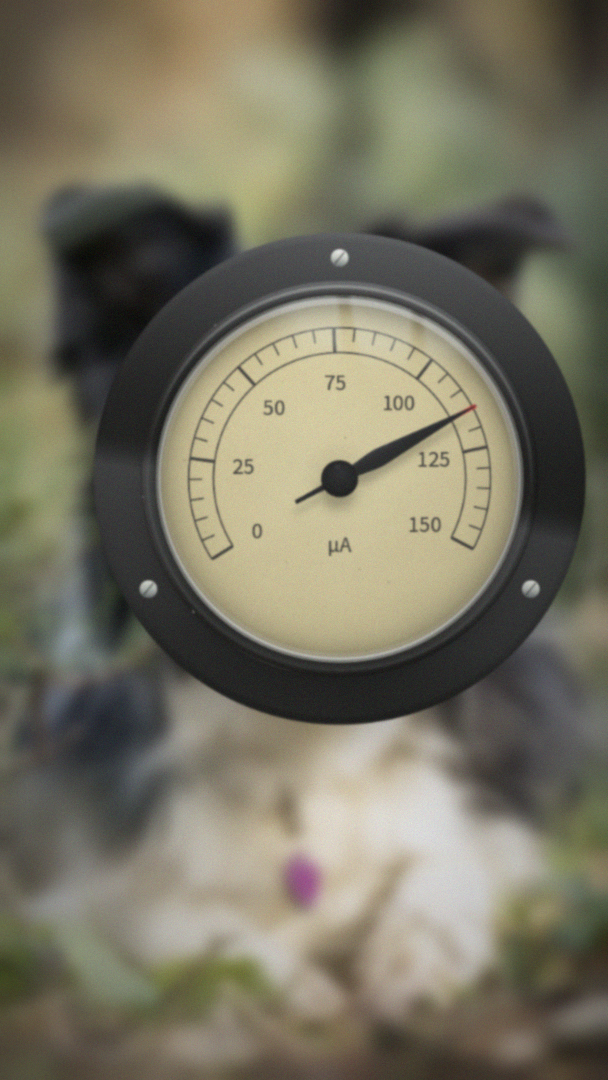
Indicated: 115µA
